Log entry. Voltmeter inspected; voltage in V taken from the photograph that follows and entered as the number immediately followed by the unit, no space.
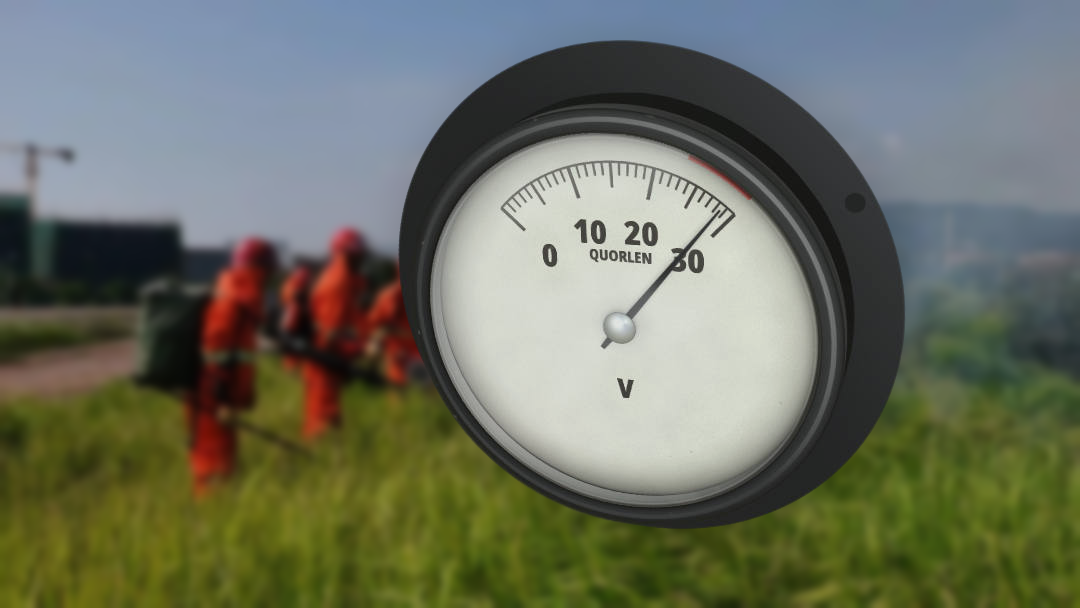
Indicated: 28.5V
